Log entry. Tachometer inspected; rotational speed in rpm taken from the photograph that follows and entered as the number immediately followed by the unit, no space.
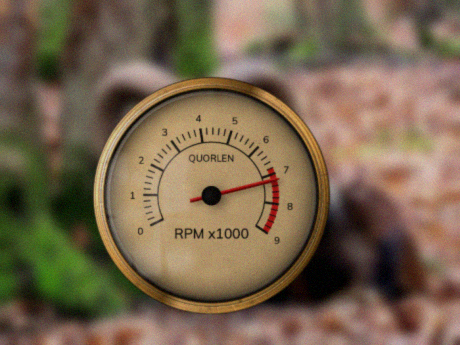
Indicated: 7200rpm
